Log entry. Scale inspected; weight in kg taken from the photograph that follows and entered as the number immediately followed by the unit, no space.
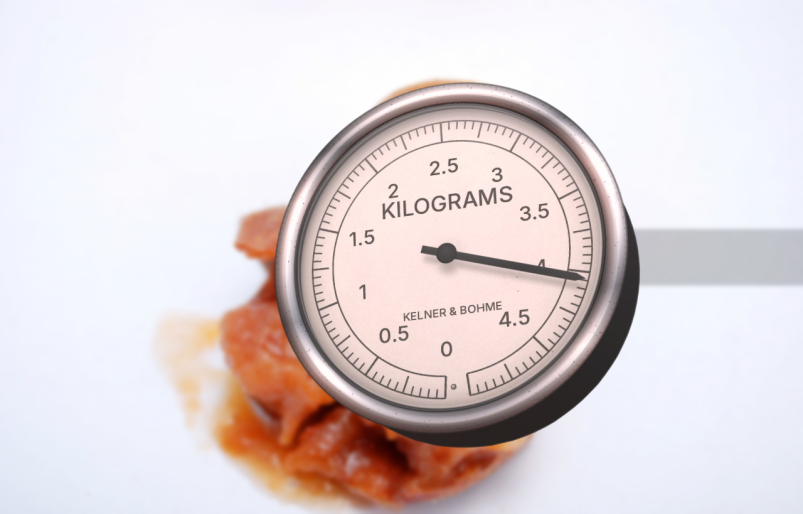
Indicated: 4.05kg
